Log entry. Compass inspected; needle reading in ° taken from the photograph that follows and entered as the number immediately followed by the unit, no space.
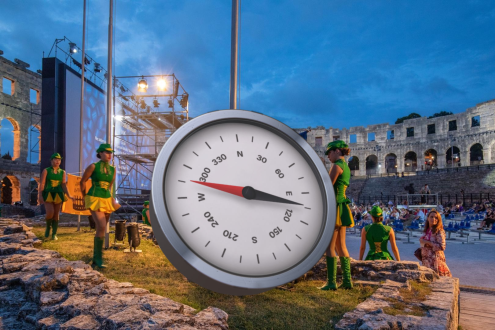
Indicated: 285°
